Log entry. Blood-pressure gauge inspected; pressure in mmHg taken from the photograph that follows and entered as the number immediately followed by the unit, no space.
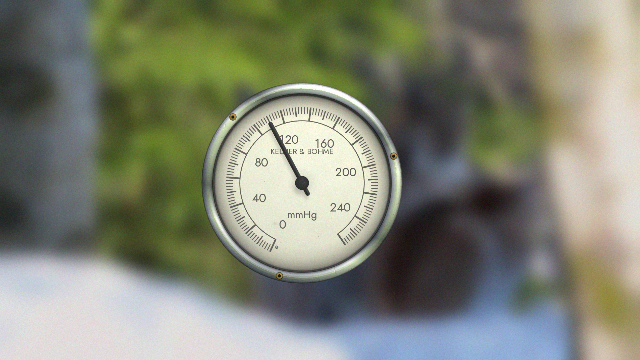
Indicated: 110mmHg
